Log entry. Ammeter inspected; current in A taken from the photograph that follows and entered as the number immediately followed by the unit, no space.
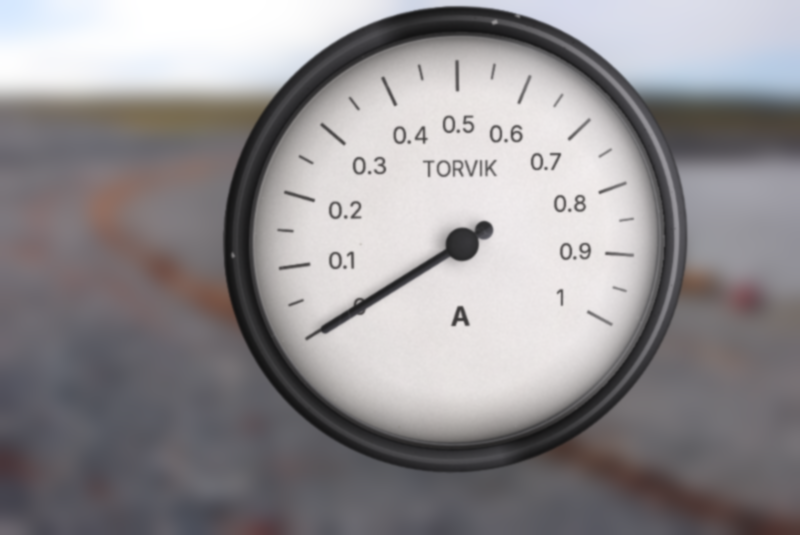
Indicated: 0A
